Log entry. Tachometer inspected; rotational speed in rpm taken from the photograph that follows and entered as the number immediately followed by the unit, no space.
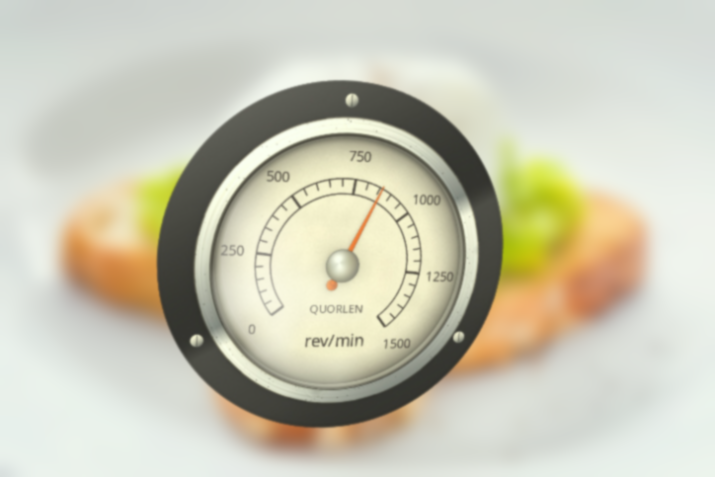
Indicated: 850rpm
